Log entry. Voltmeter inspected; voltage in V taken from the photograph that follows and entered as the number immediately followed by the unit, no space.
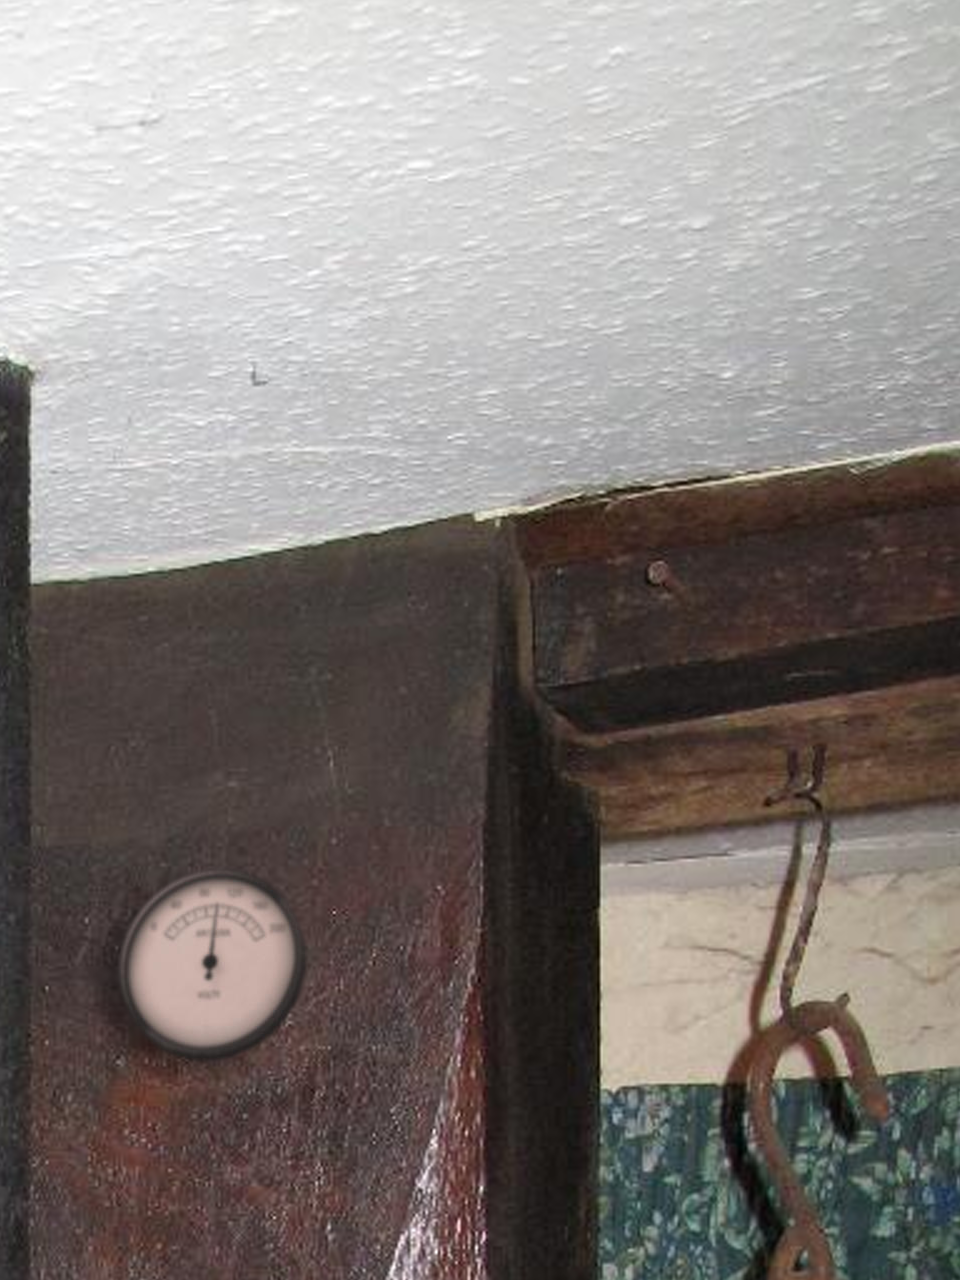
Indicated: 100V
